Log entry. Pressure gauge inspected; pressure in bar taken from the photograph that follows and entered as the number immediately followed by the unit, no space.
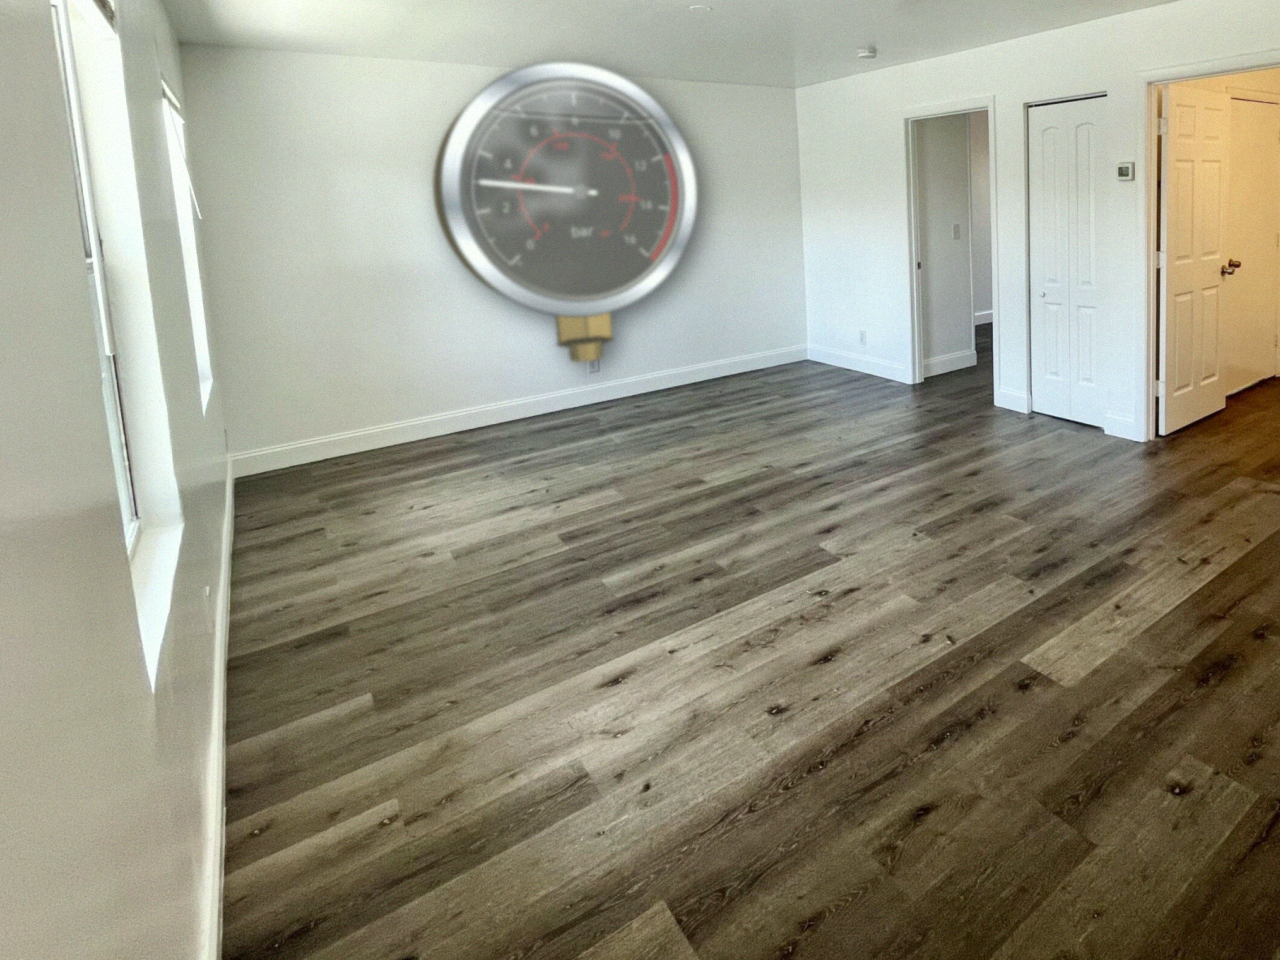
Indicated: 3bar
